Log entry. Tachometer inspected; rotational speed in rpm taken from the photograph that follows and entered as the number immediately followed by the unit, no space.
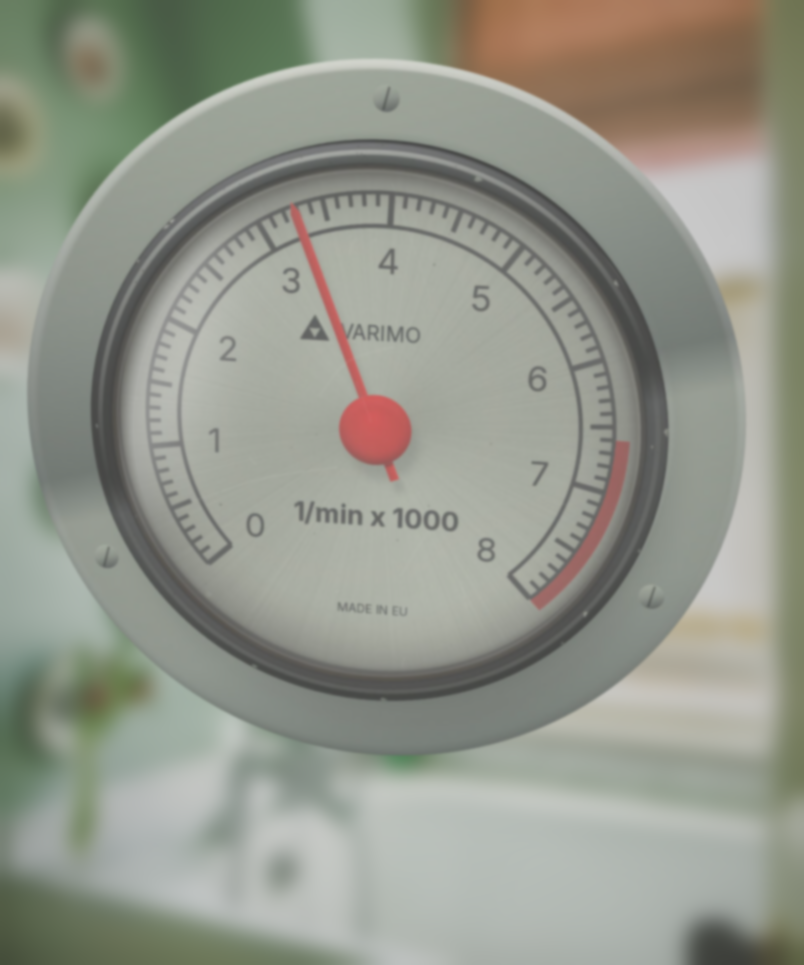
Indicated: 3300rpm
